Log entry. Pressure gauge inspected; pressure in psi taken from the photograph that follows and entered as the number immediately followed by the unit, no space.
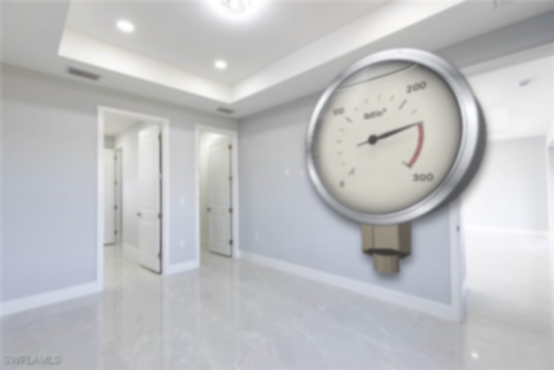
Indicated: 240psi
